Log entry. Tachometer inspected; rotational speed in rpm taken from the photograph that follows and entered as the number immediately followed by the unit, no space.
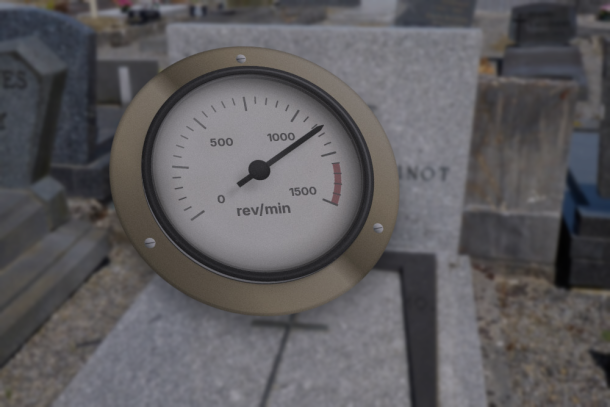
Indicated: 1125rpm
